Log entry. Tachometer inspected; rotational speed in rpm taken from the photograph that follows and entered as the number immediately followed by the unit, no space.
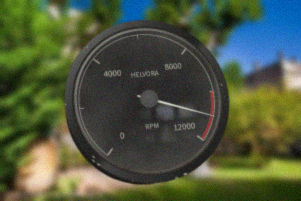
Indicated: 11000rpm
